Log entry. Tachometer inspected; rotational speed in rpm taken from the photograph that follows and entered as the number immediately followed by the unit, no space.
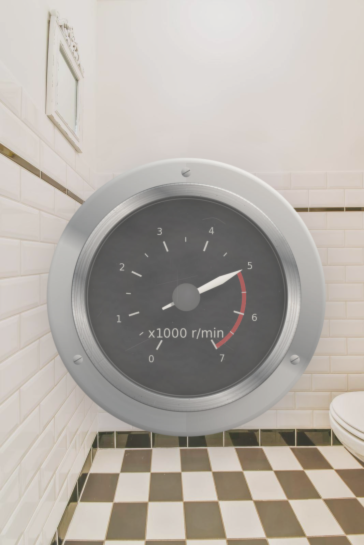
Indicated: 5000rpm
